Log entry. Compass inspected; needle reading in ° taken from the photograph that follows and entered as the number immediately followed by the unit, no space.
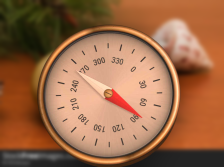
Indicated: 82.5°
